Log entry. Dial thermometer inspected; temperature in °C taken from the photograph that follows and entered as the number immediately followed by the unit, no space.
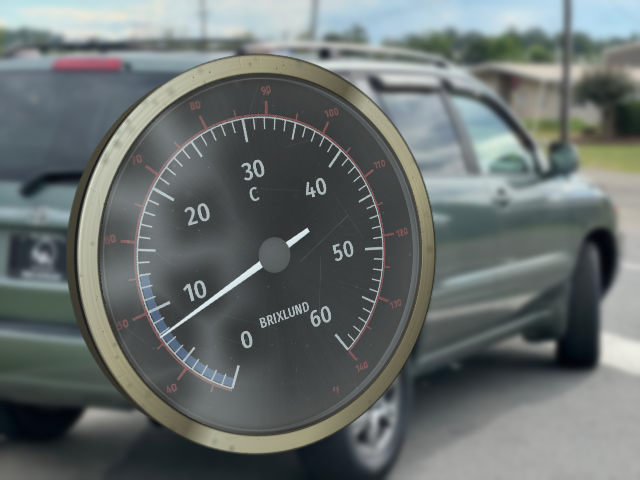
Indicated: 8°C
